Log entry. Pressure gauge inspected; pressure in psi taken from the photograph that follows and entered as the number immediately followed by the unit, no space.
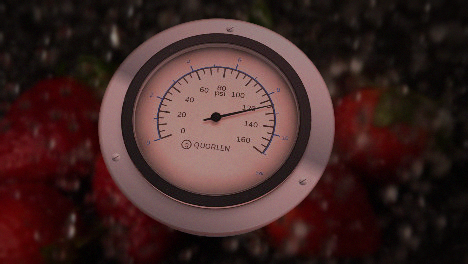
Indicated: 125psi
